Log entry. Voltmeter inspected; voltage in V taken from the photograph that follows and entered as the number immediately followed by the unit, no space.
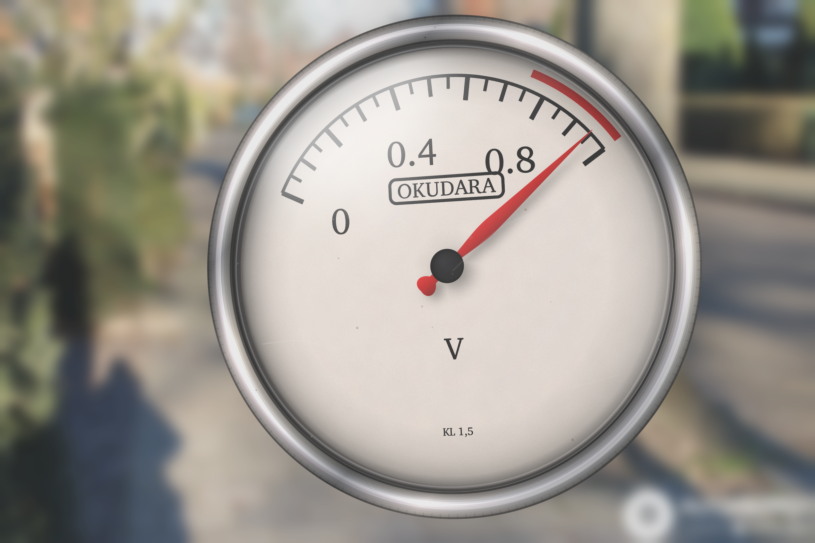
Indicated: 0.95V
